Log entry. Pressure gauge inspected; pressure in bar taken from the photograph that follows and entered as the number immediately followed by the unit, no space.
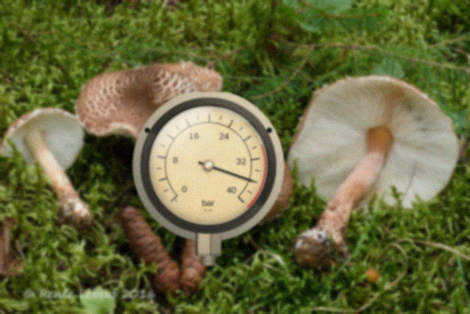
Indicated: 36bar
